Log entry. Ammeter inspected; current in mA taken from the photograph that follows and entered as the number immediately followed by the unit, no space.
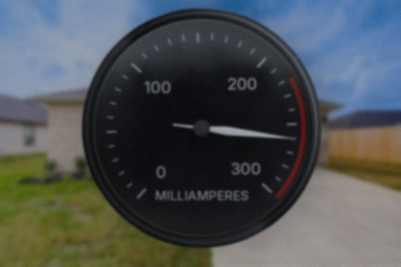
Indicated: 260mA
